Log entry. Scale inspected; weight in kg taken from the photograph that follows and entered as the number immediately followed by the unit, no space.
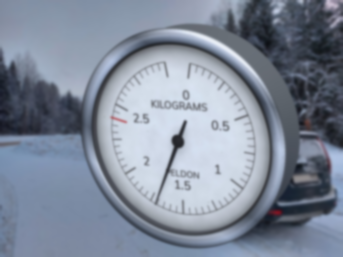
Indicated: 1.7kg
